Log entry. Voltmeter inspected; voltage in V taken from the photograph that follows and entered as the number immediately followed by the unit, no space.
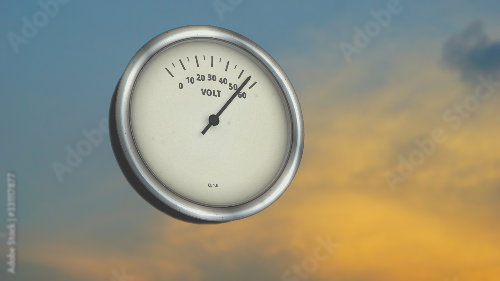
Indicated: 55V
